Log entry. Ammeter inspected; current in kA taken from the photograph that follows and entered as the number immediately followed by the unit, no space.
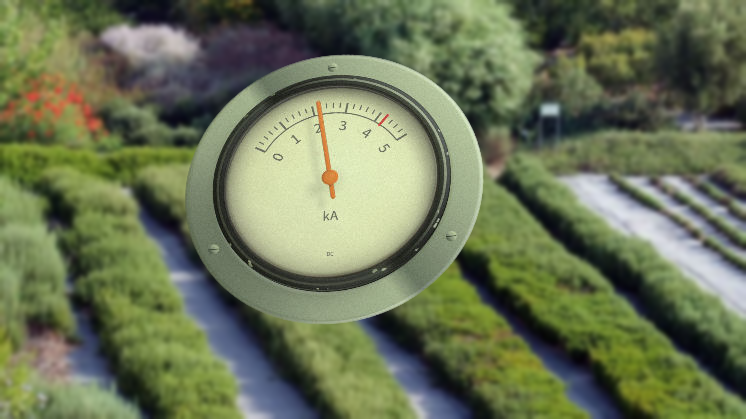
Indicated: 2.2kA
